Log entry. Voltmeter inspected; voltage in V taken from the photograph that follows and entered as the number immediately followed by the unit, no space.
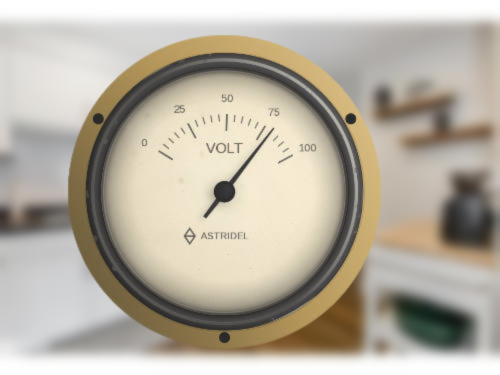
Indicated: 80V
